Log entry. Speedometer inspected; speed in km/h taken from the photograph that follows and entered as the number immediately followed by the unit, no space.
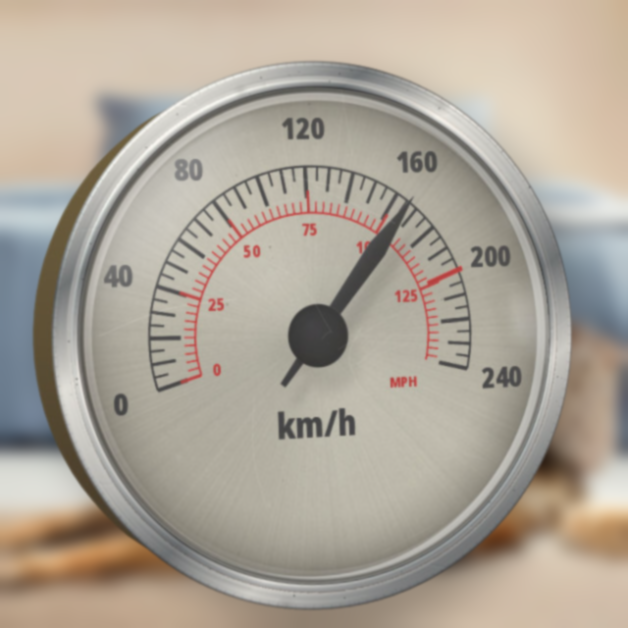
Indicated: 165km/h
